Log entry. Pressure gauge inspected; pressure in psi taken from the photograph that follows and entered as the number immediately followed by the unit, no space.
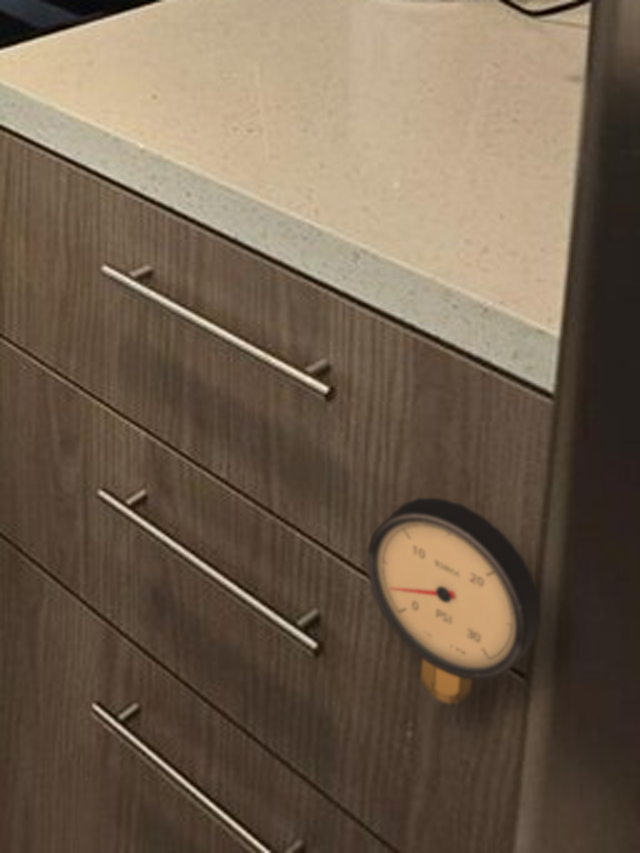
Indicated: 2.5psi
